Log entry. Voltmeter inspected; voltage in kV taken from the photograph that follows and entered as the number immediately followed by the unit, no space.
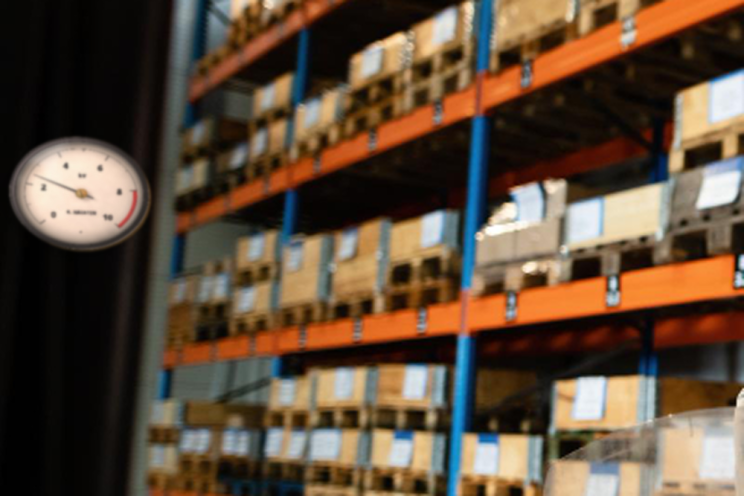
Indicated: 2.5kV
